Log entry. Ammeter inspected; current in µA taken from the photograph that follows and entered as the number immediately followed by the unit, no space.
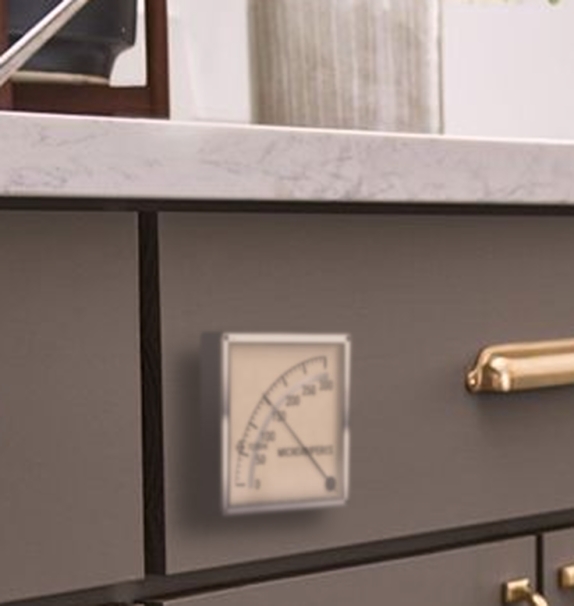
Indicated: 150µA
